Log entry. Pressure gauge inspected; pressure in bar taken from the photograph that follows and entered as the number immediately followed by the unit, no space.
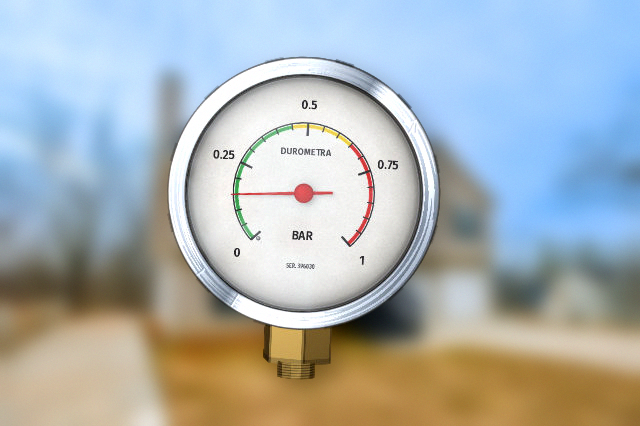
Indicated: 0.15bar
